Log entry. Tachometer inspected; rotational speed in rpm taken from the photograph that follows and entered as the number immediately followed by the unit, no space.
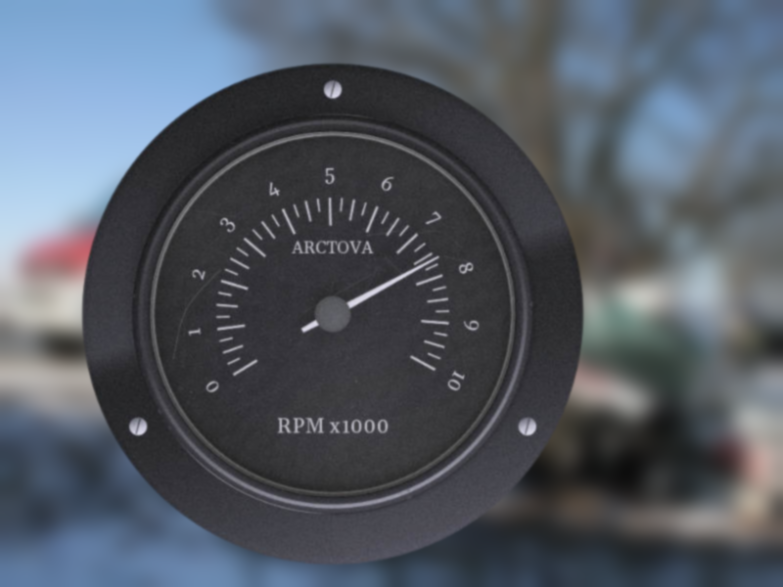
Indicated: 7625rpm
